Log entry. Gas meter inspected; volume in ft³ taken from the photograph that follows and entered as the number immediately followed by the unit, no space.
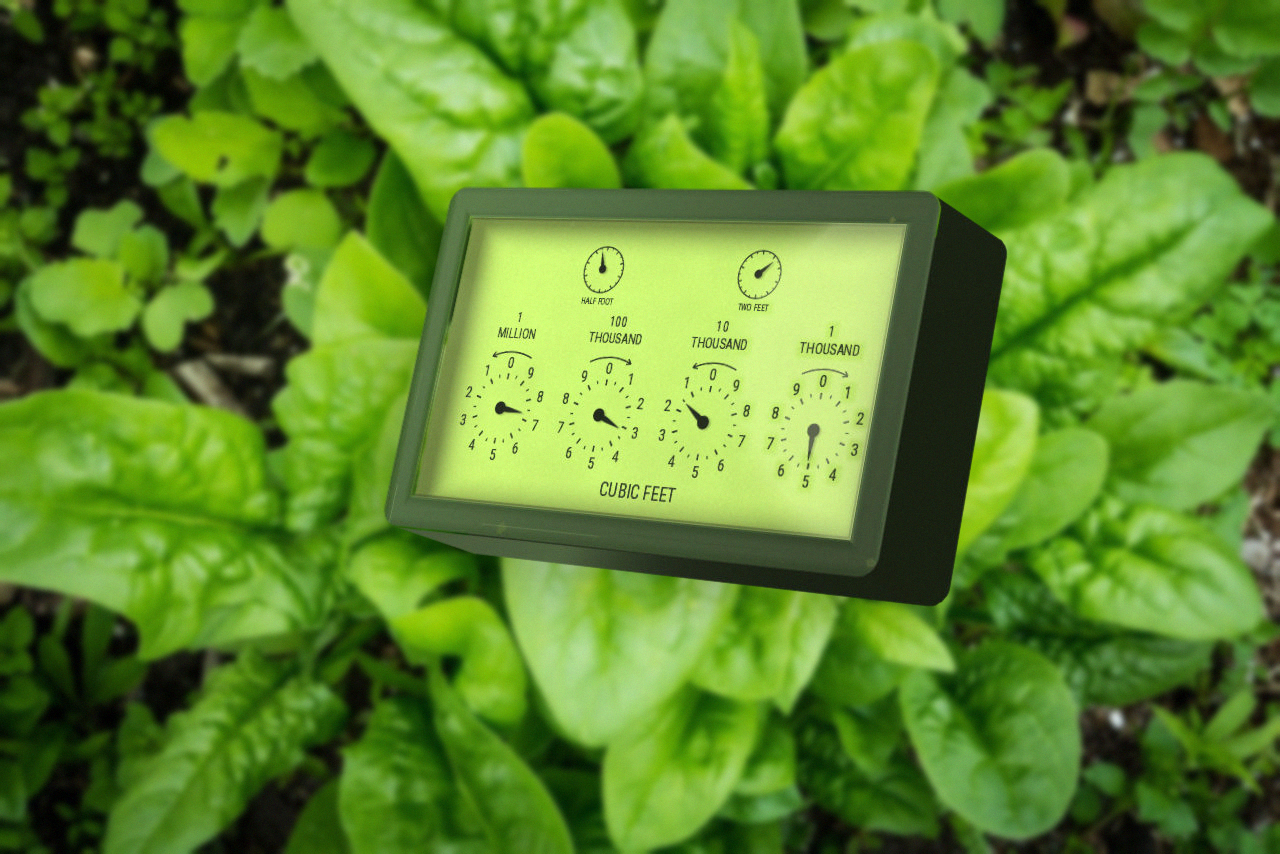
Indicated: 731500ft³
